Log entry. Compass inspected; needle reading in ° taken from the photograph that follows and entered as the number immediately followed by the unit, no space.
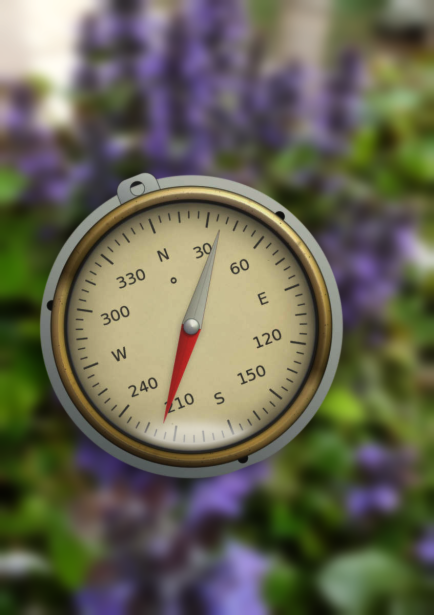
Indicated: 217.5°
